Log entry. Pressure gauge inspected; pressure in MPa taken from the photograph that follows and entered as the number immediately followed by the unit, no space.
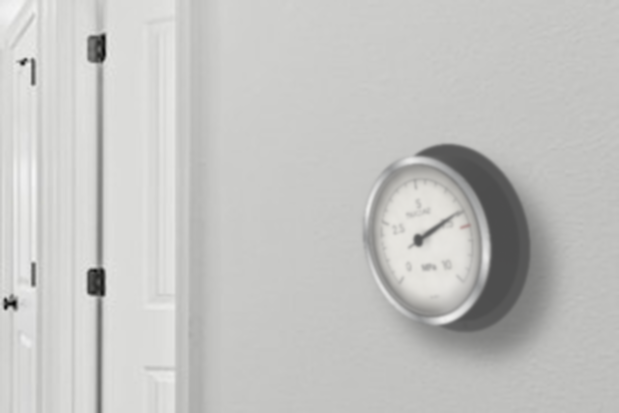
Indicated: 7.5MPa
